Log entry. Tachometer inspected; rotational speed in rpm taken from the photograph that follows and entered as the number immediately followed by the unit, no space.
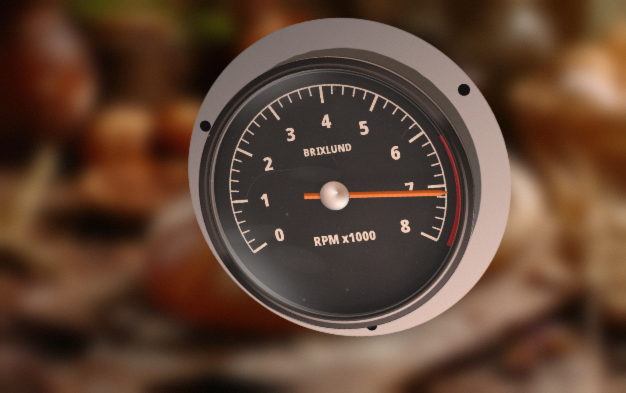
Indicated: 7100rpm
